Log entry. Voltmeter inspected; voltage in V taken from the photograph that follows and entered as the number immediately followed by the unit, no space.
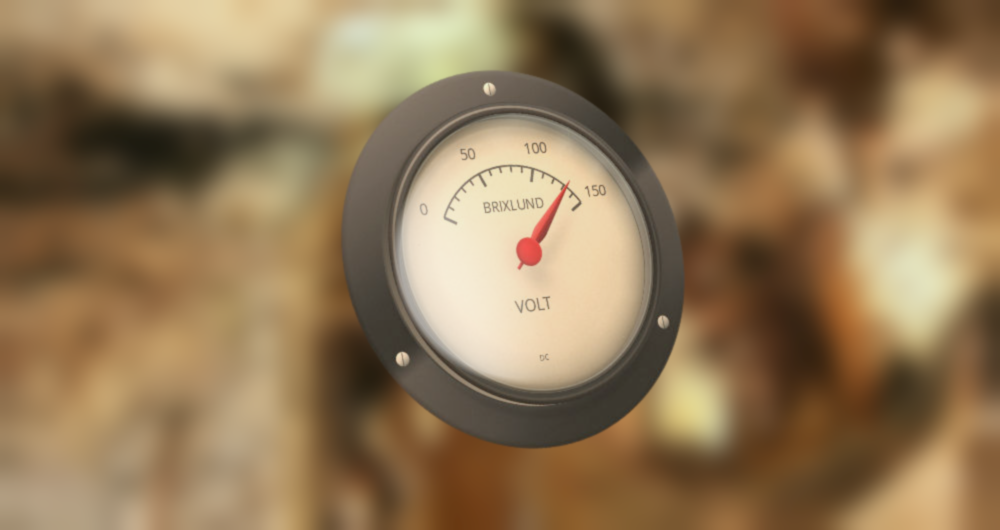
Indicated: 130V
